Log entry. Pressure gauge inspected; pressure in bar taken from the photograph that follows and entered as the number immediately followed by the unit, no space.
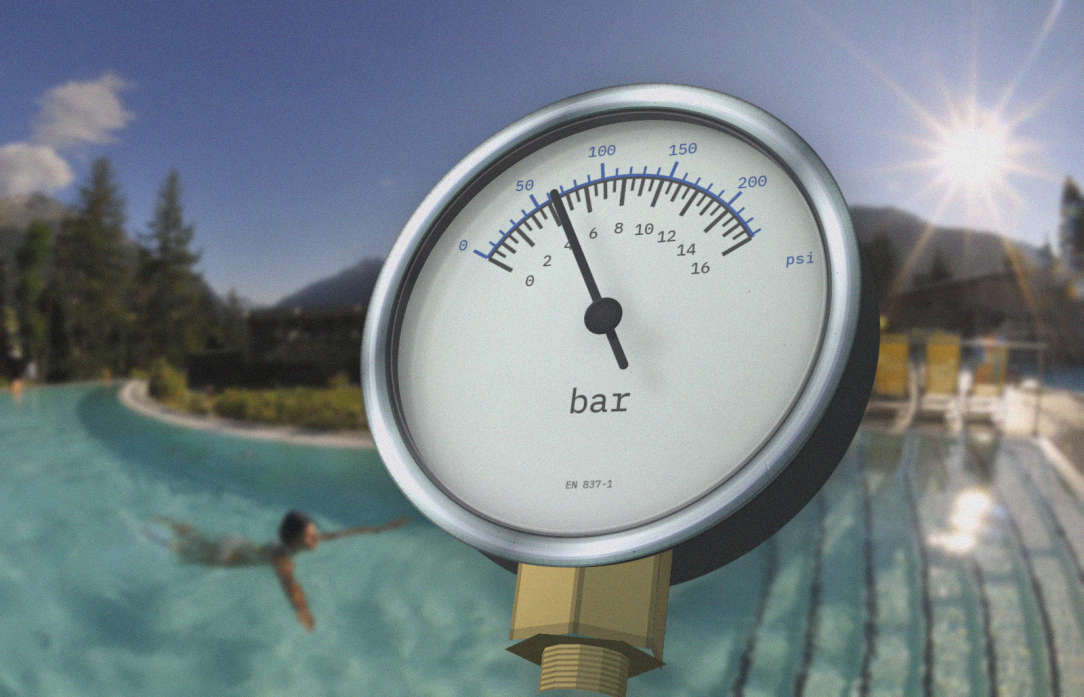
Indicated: 4.5bar
